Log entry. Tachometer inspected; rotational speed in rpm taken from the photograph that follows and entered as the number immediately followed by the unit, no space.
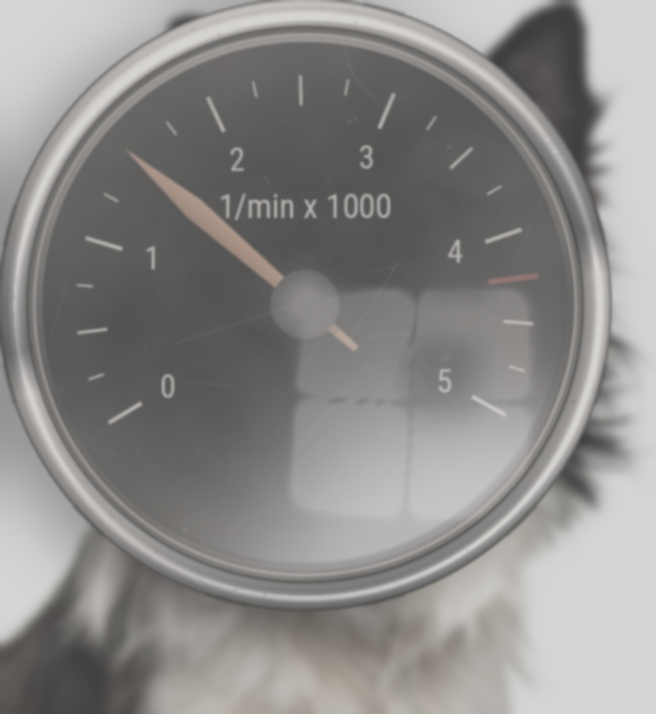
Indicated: 1500rpm
